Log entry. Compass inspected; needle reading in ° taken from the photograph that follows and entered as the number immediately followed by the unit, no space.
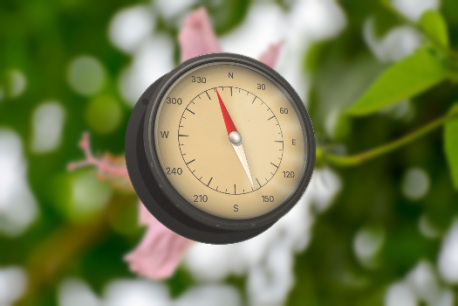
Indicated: 340°
